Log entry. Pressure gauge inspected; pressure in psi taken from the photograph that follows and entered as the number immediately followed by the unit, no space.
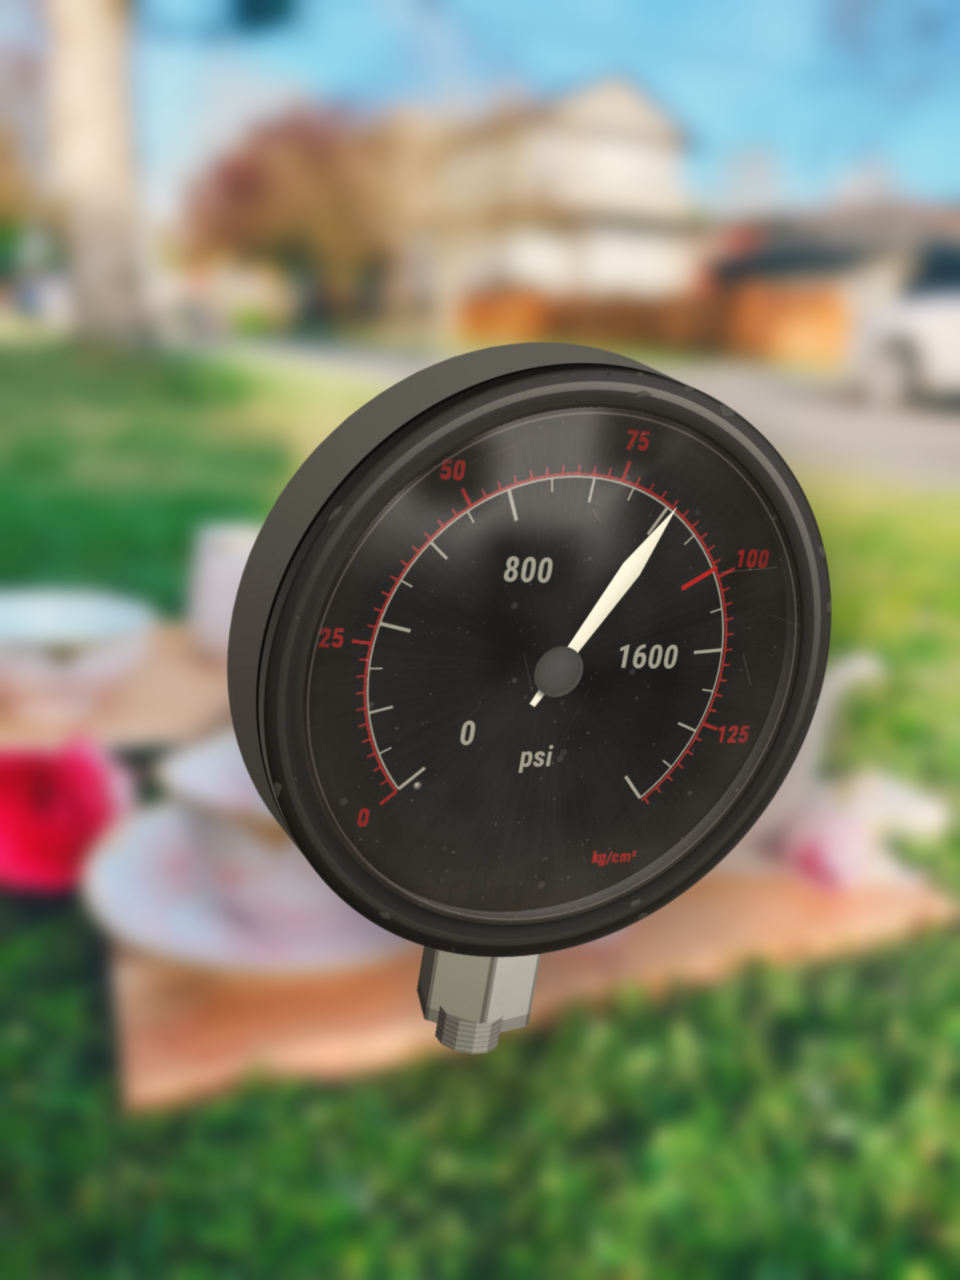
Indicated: 1200psi
